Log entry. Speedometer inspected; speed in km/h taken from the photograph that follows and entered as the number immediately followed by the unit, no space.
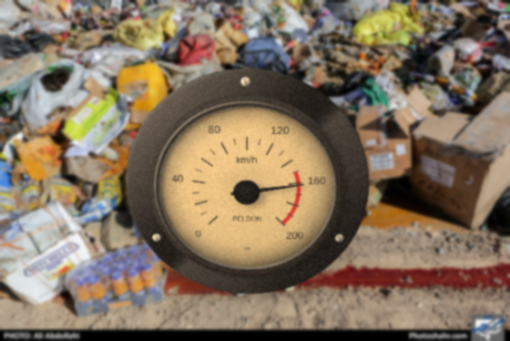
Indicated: 160km/h
